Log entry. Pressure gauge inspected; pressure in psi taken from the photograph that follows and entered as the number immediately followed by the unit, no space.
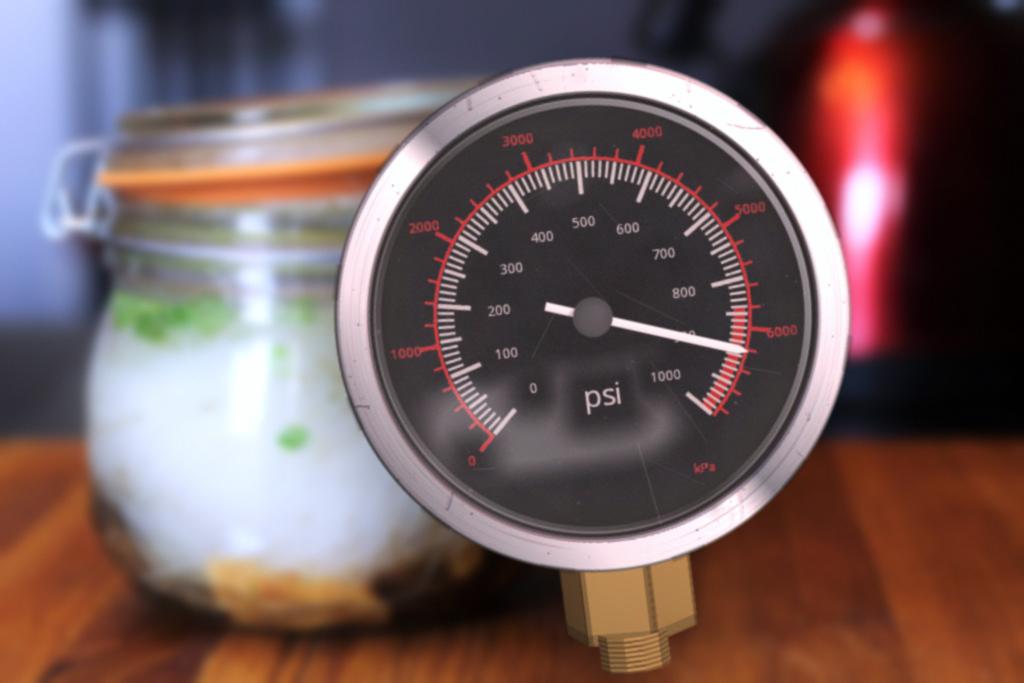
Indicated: 900psi
